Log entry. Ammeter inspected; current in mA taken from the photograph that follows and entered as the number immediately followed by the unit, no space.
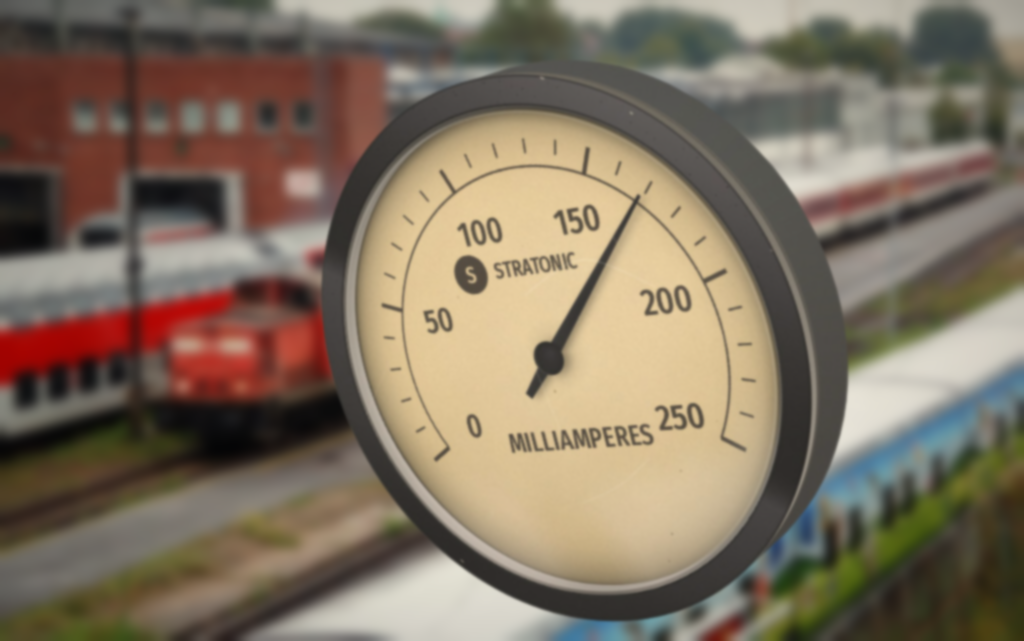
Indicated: 170mA
